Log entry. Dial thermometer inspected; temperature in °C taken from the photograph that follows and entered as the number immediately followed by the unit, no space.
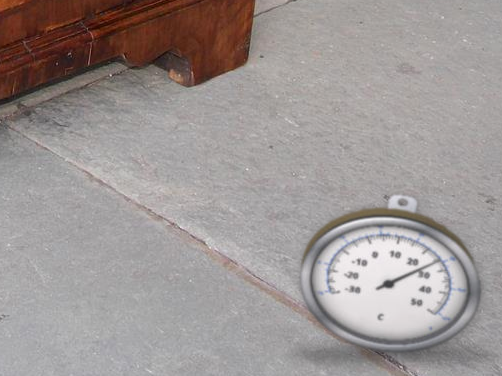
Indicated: 25°C
